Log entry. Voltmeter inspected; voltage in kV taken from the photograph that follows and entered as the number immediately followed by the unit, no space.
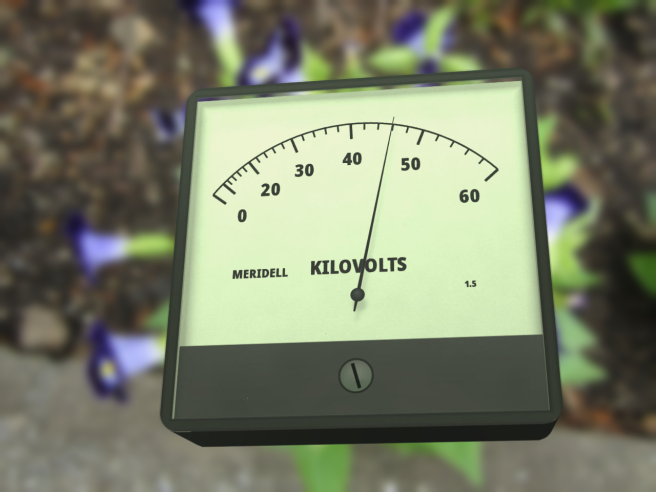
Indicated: 46kV
